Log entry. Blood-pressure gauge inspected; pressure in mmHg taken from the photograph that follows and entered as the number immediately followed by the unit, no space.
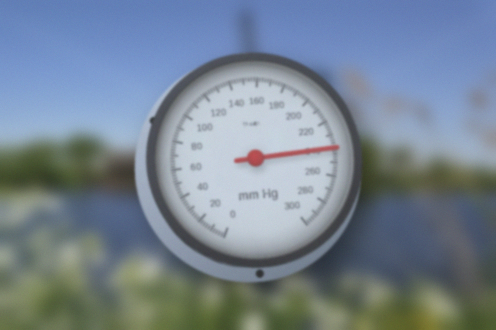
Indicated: 240mmHg
